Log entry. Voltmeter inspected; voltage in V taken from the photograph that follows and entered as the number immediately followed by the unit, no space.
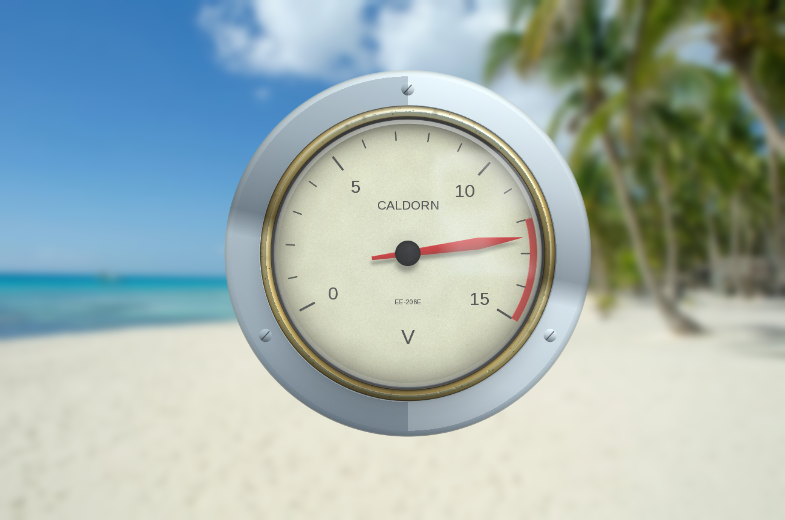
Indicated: 12.5V
